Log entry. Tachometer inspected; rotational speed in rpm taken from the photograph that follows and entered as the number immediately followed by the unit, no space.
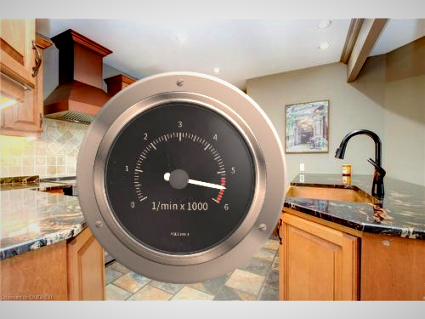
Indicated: 5500rpm
